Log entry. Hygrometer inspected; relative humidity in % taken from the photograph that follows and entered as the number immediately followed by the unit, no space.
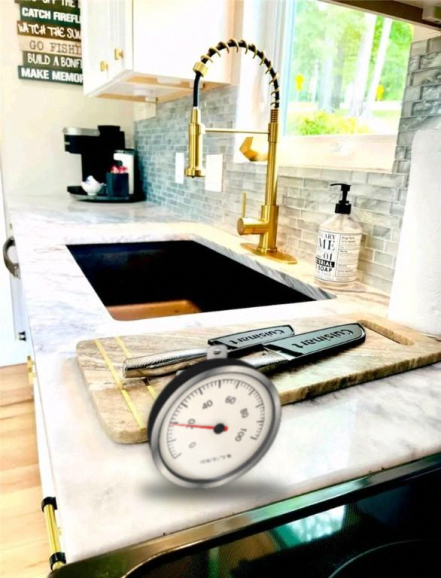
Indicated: 20%
